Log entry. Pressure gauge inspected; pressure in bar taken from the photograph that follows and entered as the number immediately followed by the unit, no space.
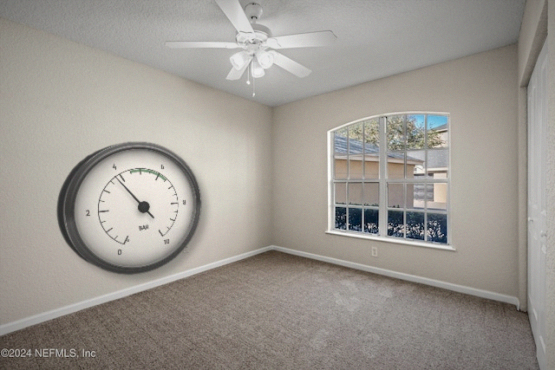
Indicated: 3.75bar
